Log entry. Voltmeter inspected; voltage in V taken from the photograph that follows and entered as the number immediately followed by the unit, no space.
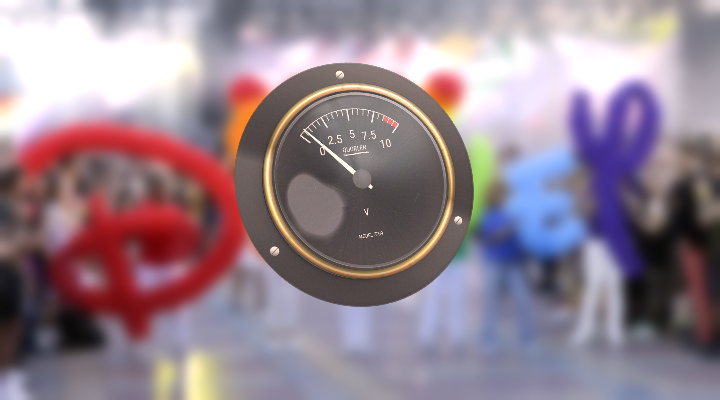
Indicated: 0.5V
